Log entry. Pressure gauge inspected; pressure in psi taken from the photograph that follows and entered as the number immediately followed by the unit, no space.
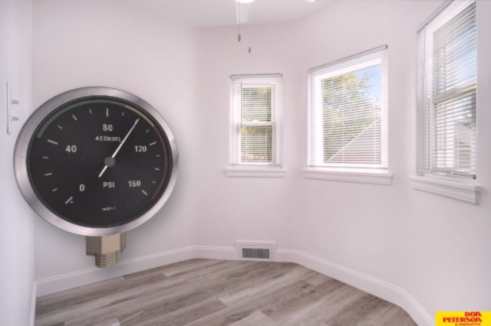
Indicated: 100psi
